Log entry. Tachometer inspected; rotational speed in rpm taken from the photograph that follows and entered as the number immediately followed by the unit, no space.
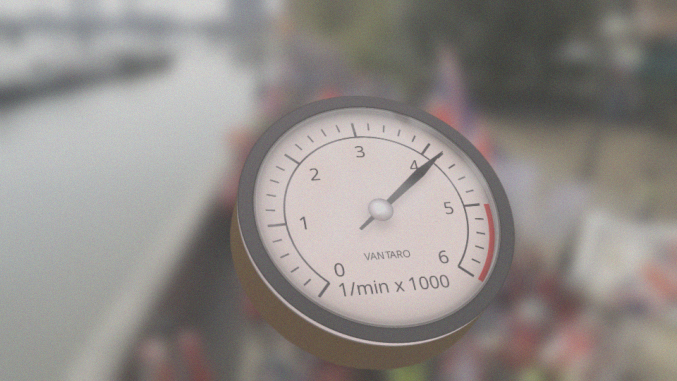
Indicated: 4200rpm
